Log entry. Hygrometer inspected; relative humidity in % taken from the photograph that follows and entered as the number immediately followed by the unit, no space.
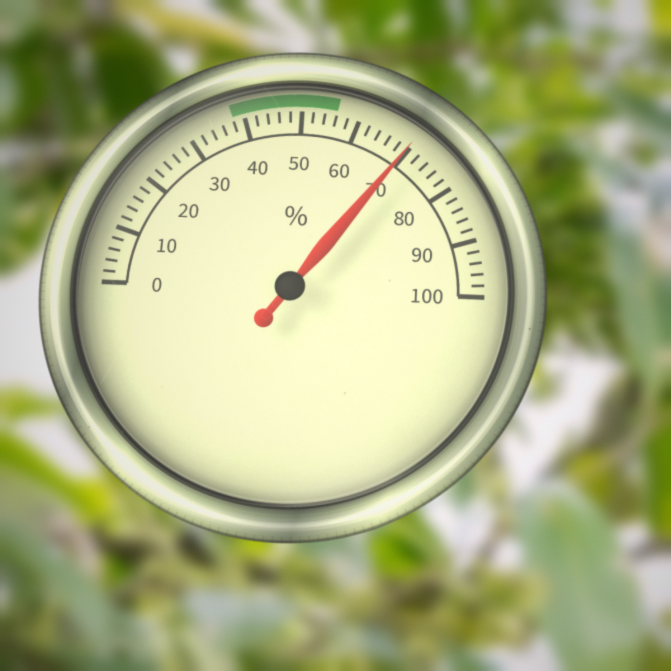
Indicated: 70%
